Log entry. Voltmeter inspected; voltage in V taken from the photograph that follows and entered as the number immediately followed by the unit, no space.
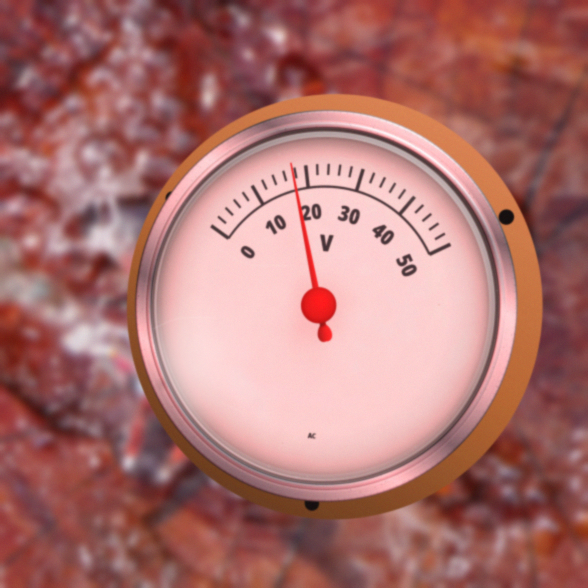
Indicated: 18V
